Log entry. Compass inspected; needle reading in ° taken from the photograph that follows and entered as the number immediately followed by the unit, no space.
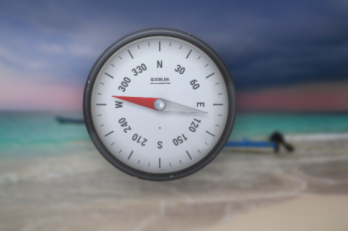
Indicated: 280°
